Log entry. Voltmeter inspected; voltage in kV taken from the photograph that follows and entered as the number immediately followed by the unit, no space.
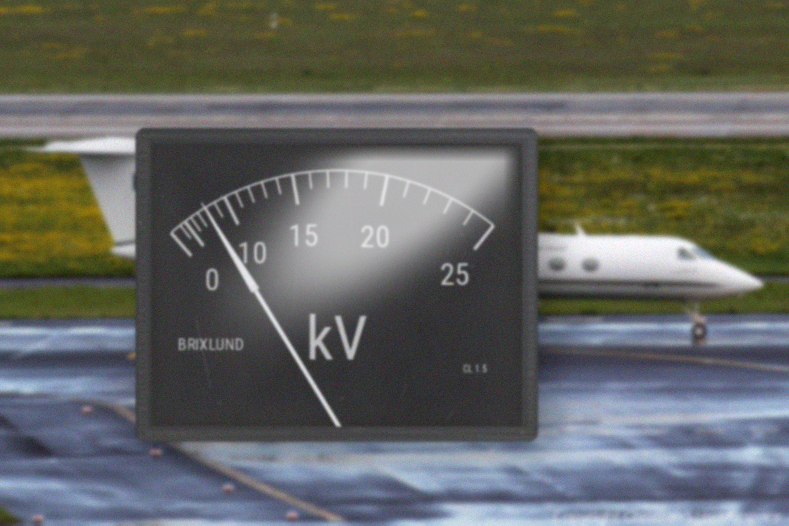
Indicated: 8kV
